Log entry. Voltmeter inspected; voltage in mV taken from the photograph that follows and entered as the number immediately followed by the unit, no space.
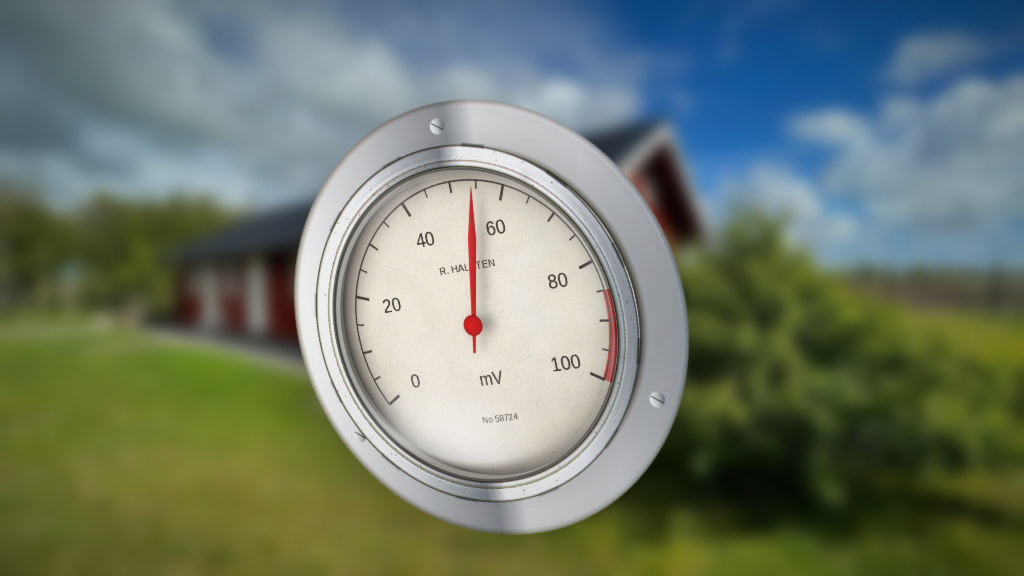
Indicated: 55mV
